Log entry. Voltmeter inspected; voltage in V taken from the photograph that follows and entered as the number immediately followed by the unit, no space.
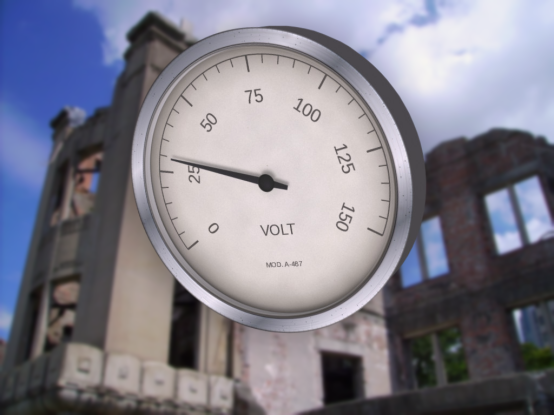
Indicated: 30V
